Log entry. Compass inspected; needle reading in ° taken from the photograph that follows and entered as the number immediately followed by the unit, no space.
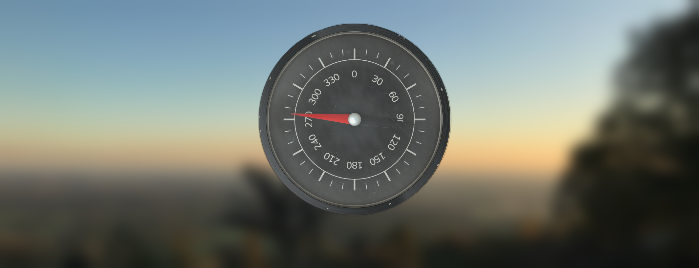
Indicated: 275°
